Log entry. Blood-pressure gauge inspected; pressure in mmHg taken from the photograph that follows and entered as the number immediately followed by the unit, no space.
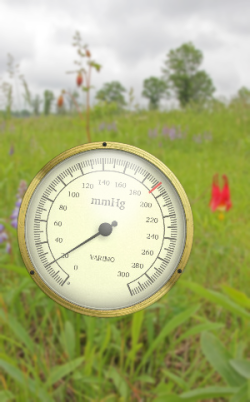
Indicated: 20mmHg
